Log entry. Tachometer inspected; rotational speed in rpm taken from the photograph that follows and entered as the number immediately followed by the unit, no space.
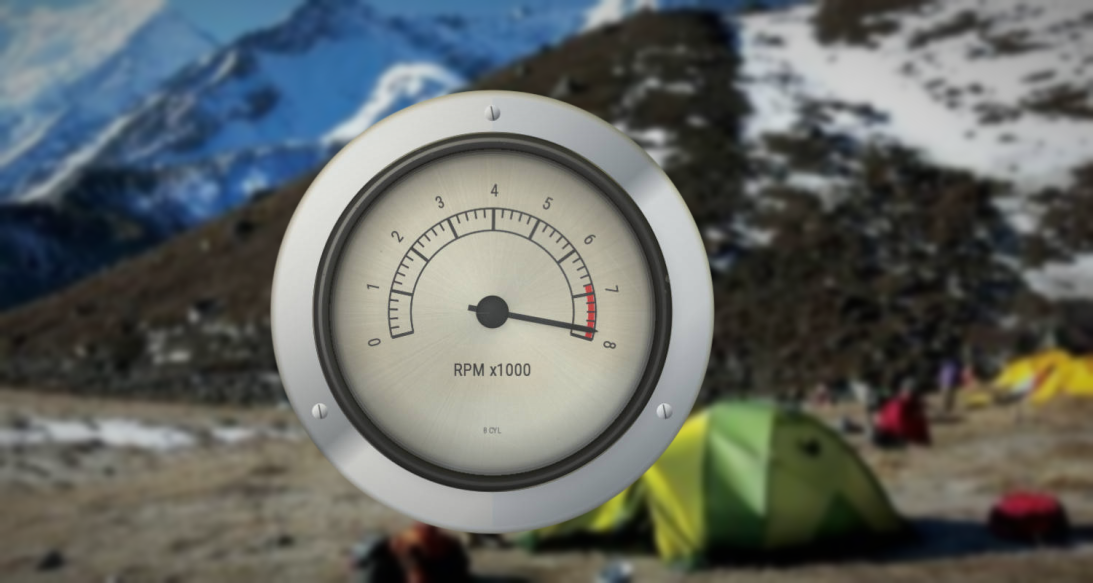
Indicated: 7800rpm
